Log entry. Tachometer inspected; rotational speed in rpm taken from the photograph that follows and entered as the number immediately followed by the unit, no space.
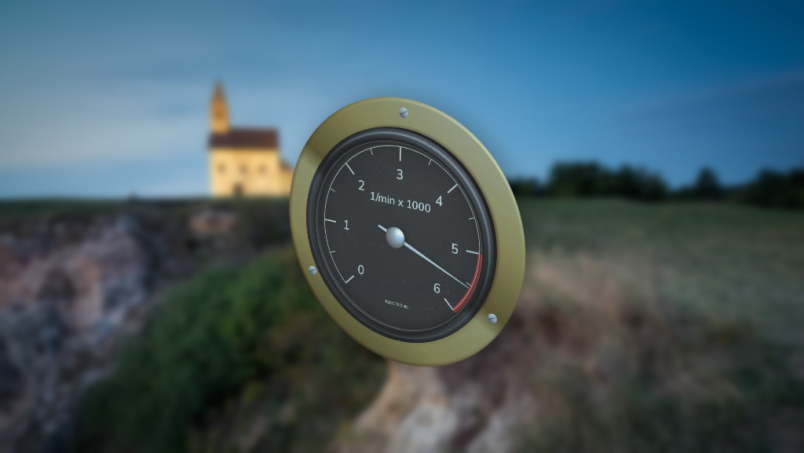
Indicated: 5500rpm
